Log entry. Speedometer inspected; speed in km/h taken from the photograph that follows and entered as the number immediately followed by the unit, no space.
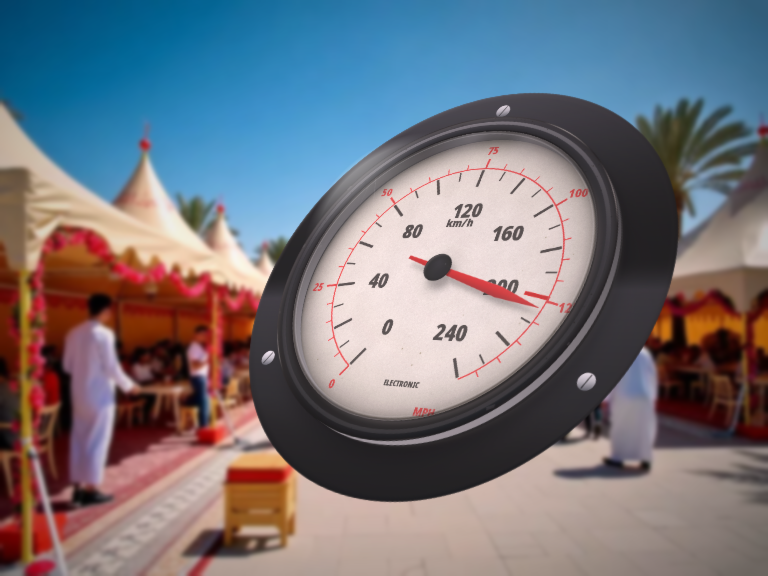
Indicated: 205km/h
